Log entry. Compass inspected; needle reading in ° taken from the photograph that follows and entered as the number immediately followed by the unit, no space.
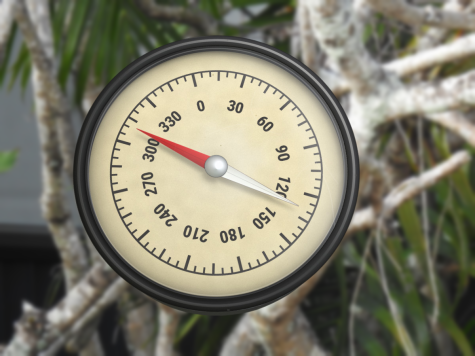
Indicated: 310°
